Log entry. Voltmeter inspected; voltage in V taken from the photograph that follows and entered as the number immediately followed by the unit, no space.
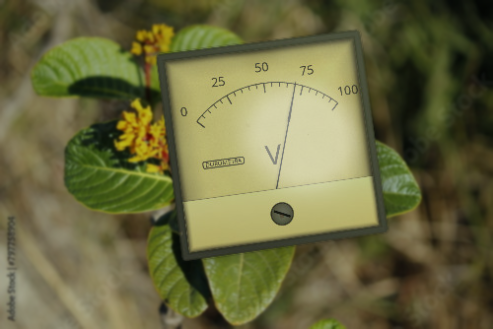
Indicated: 70V
